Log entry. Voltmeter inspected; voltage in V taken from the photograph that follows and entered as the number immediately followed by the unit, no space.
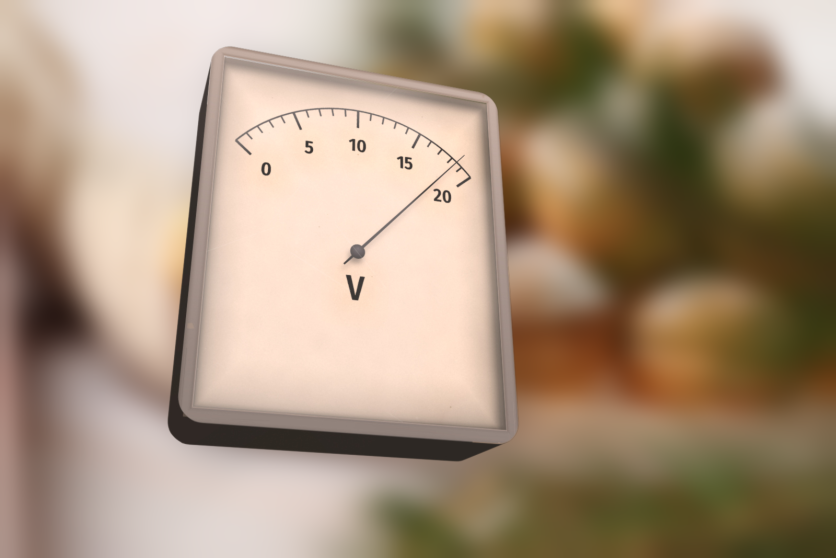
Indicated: 18.5V
